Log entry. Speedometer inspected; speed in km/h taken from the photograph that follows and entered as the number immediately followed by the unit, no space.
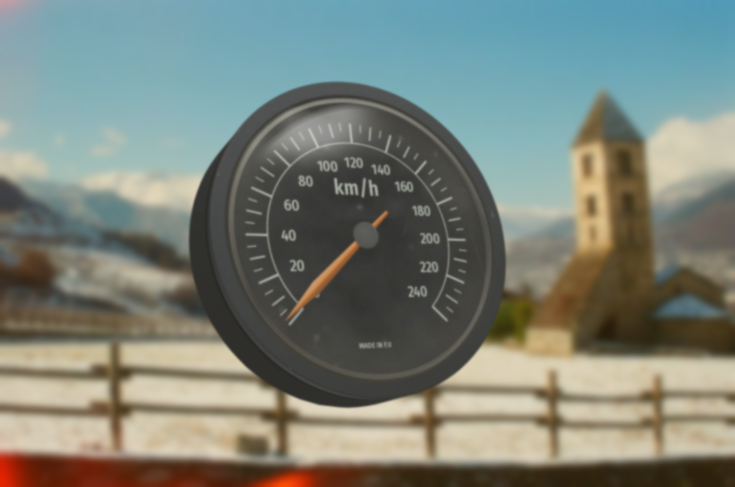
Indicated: 2.5km/h
